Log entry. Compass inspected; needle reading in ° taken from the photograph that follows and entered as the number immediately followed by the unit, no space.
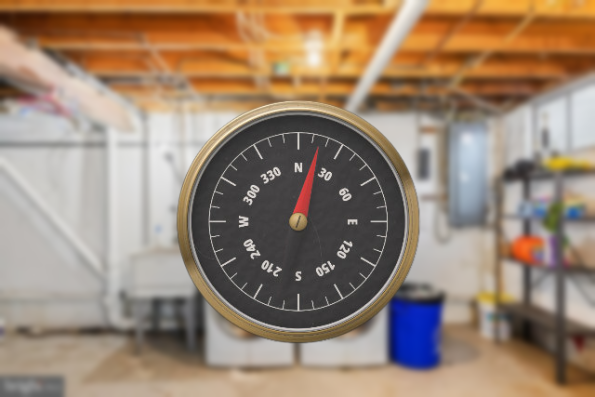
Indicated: 15°
